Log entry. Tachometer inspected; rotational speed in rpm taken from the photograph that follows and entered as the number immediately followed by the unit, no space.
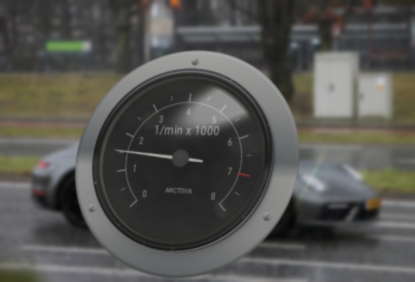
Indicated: 1500rpm
